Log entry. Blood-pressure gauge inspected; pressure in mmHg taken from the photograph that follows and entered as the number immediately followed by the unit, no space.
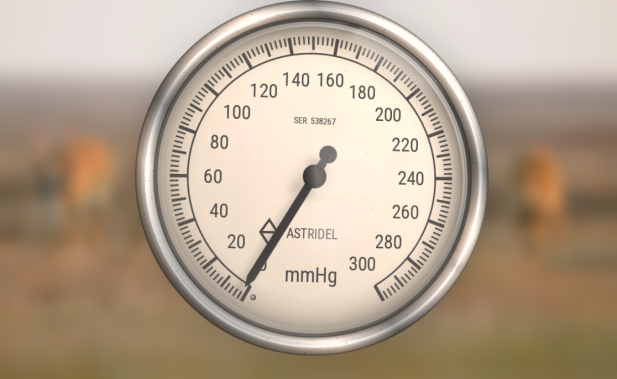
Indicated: 2mmHg
